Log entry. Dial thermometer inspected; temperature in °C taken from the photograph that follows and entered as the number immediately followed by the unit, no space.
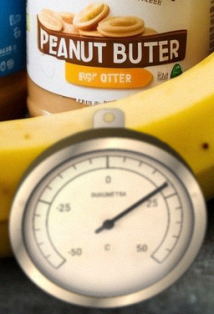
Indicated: 20°C
